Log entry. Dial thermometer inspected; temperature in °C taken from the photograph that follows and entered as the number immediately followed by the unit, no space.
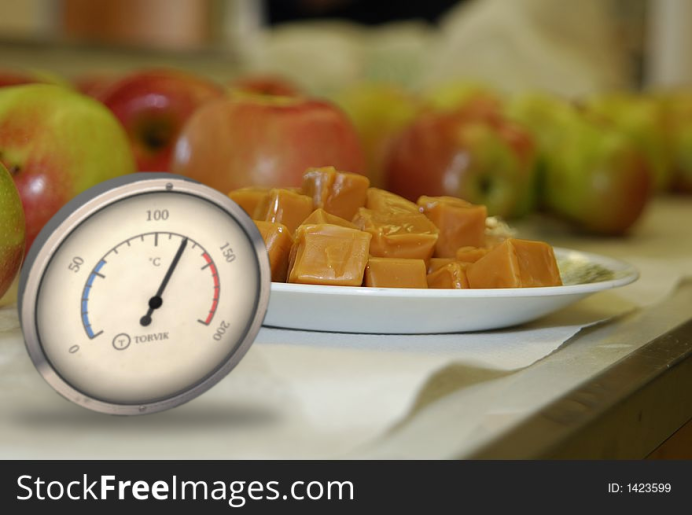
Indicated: 120°C
